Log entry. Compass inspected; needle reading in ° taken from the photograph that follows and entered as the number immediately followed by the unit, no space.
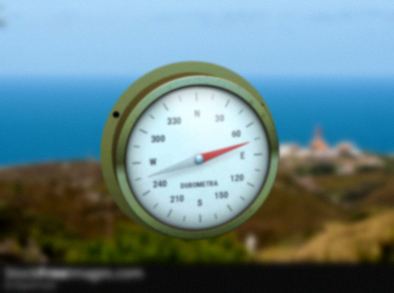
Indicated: 75°
